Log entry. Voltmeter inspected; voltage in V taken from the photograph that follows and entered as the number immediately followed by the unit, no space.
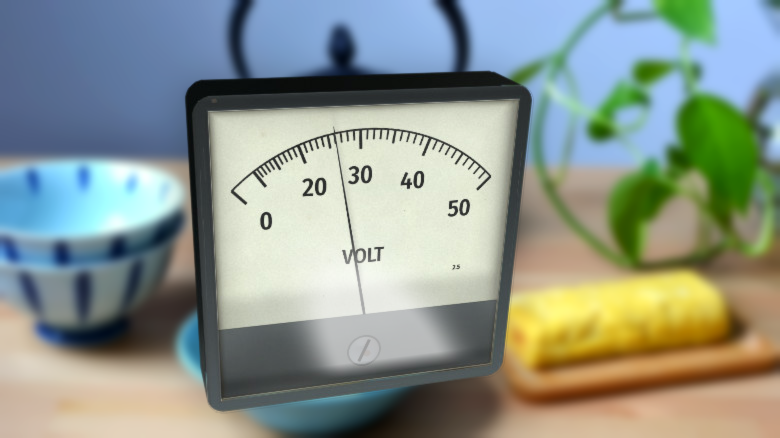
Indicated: 26V
